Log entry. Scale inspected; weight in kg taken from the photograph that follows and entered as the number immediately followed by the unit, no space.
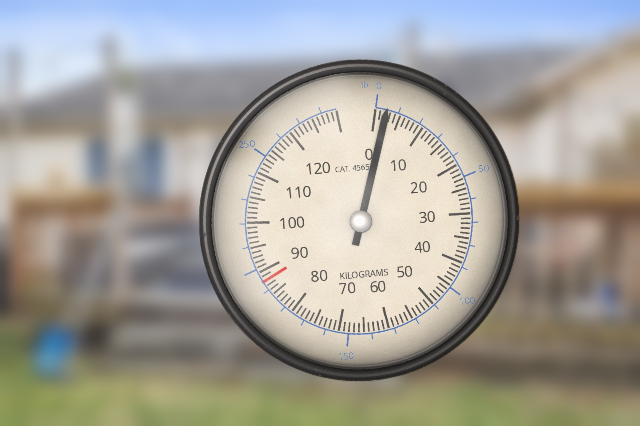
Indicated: 2kg
